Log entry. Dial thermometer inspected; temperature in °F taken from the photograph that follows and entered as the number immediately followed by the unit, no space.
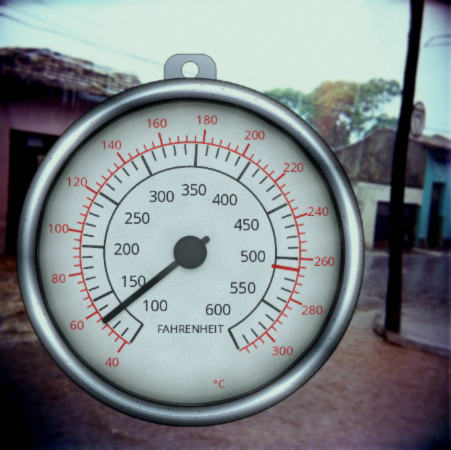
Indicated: 130°F
